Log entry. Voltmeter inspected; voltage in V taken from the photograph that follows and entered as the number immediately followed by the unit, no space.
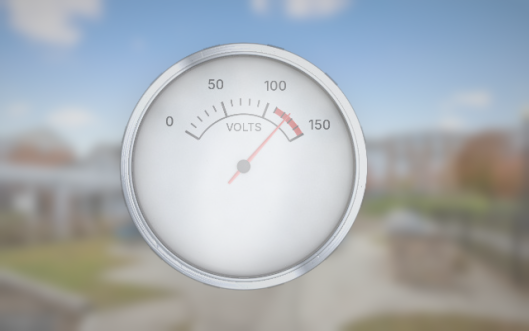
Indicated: 125V
